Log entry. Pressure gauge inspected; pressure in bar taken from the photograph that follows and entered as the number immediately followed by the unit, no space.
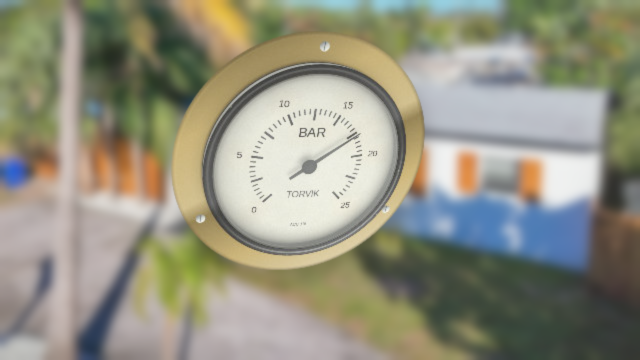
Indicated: 17.5bar
